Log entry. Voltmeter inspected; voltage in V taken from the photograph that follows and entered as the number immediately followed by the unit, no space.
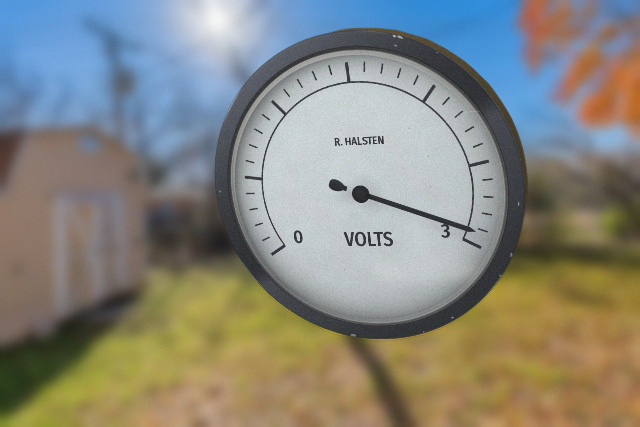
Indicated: 2.9V
